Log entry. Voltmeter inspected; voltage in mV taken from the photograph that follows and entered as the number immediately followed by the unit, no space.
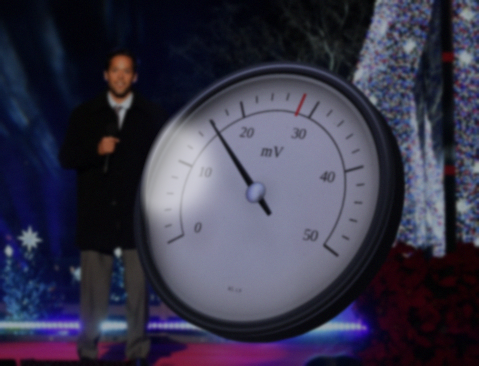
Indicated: 16mV
